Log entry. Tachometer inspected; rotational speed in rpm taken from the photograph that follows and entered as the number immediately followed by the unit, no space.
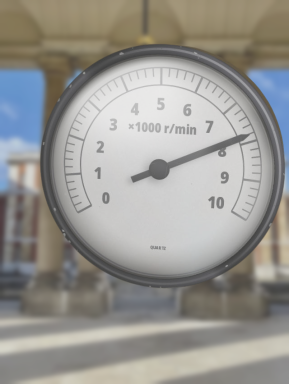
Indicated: 7800rpm
